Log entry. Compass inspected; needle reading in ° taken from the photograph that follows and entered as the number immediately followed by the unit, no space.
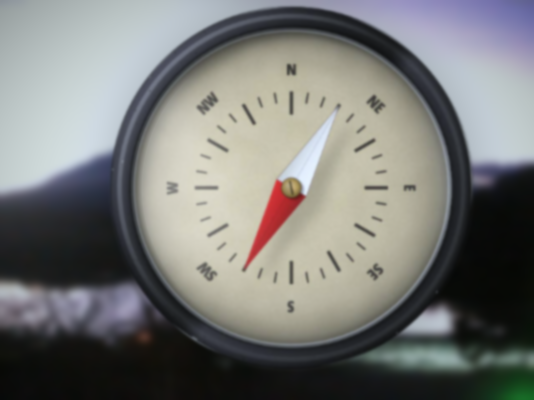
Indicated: 210°
